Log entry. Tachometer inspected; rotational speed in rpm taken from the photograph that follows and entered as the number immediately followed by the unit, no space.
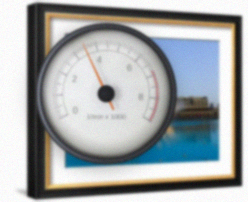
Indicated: 3500rpm
